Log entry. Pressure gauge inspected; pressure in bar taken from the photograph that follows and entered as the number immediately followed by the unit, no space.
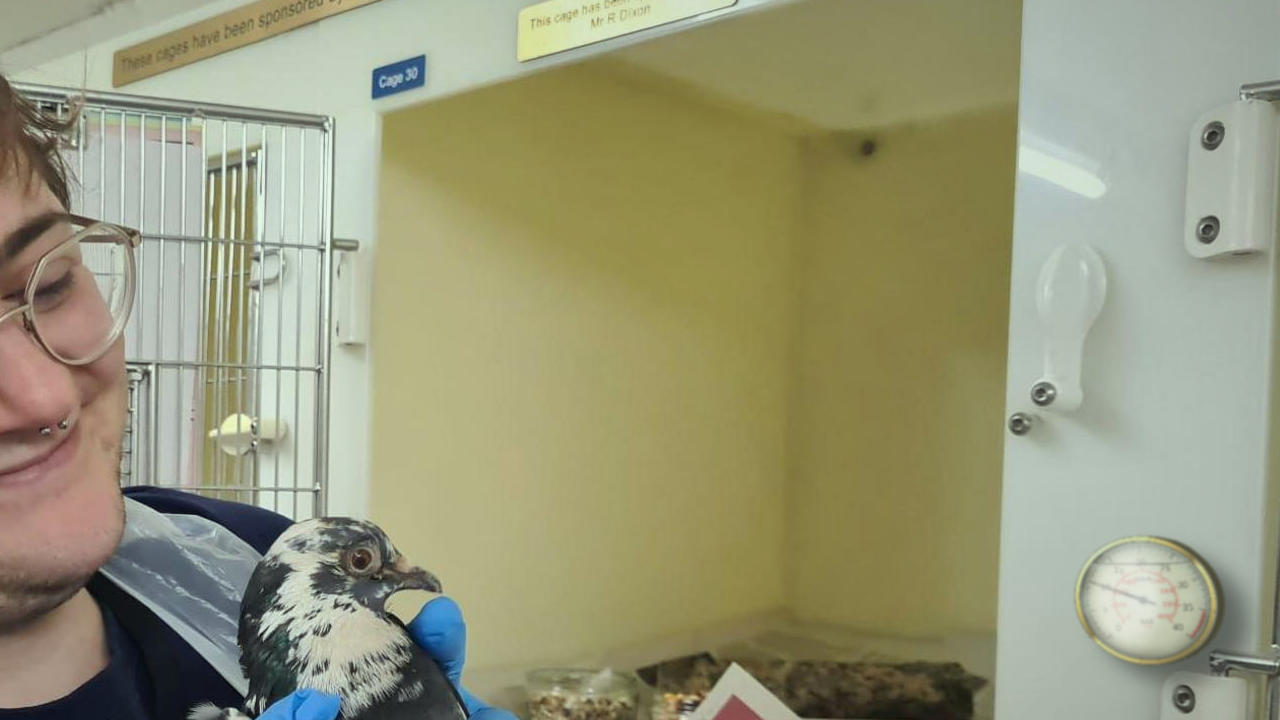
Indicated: 10bar
